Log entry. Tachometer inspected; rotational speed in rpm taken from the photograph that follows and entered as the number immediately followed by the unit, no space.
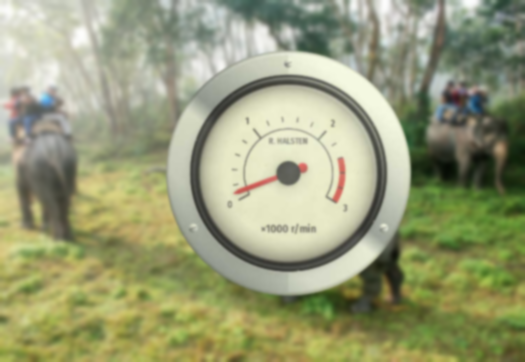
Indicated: 100rpm
